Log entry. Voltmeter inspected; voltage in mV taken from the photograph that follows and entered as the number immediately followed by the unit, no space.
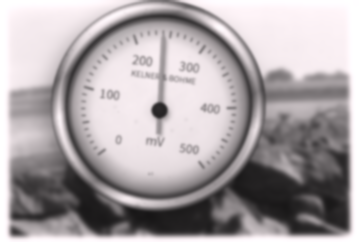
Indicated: 240mV
